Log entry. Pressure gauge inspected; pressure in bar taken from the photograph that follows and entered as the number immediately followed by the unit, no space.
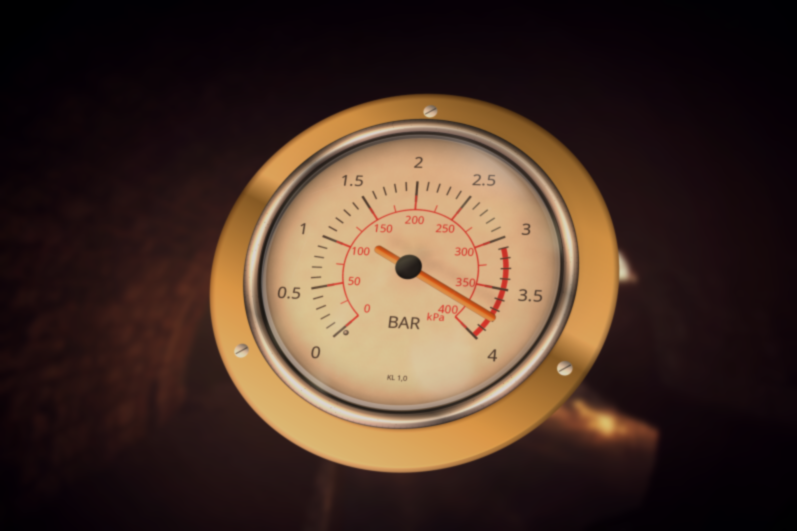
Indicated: 3.8bar
